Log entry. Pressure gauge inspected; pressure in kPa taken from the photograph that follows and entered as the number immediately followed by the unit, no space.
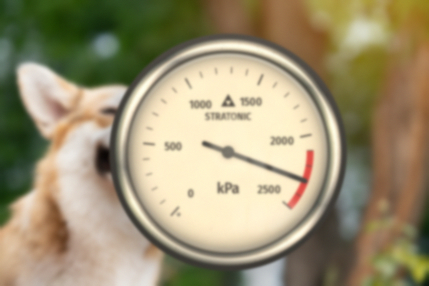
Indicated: 2300kPa
